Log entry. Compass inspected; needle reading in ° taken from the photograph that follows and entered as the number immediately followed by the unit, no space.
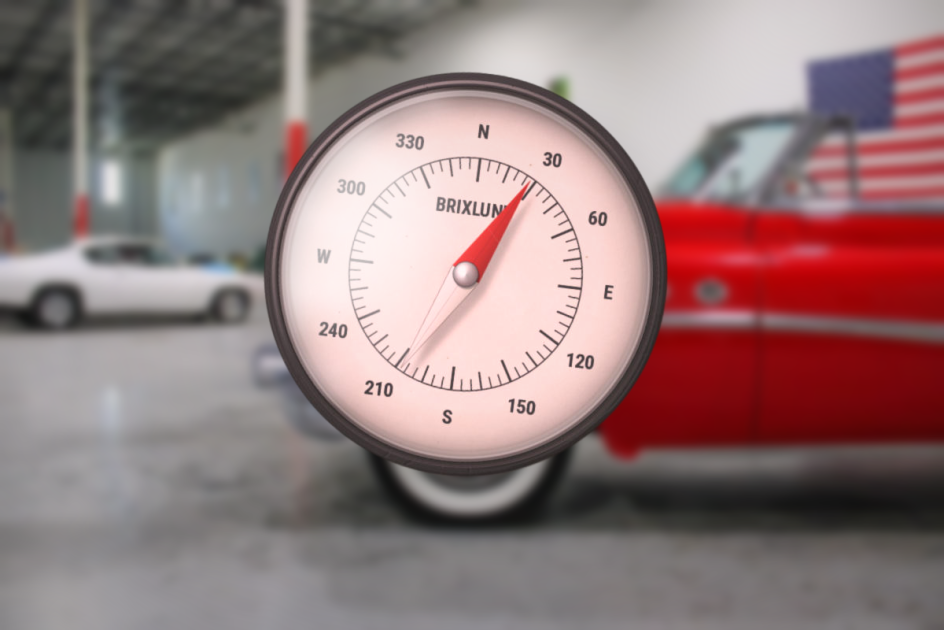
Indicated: 27.5°
